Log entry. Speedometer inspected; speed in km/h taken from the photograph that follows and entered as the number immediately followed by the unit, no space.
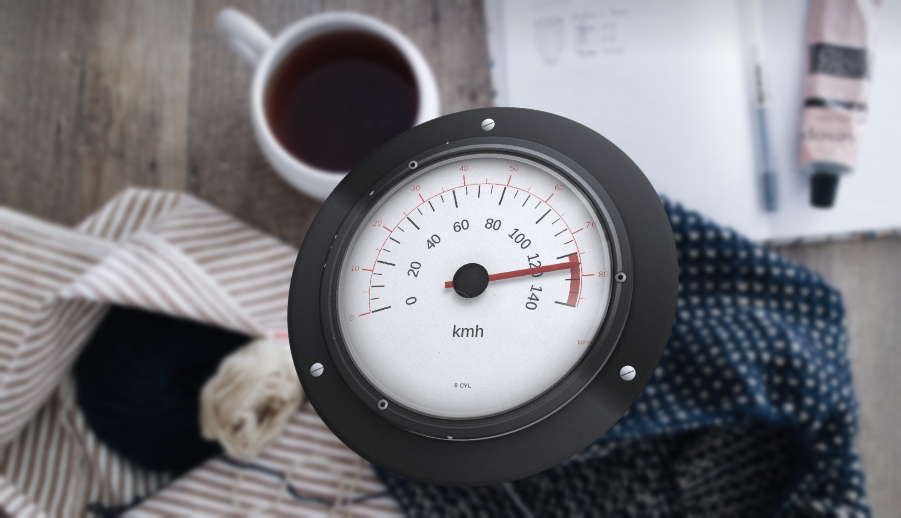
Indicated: 125km/h
